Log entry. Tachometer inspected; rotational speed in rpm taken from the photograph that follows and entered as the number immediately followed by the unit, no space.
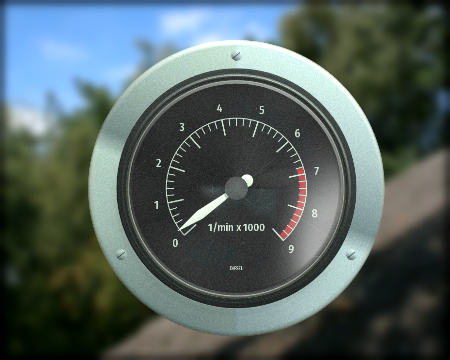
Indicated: 200rpm
